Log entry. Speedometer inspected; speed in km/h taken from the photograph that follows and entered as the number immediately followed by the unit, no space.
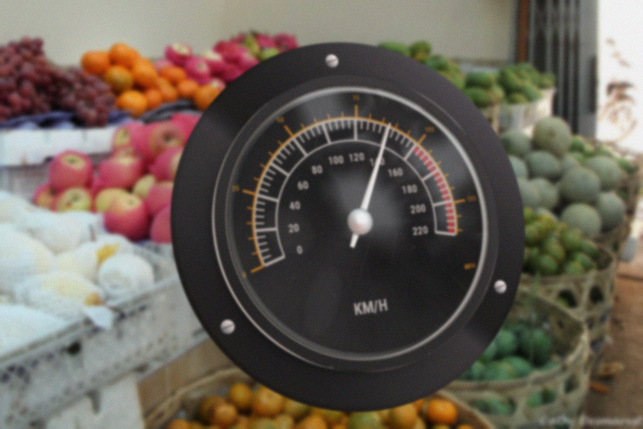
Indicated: 140km/h
